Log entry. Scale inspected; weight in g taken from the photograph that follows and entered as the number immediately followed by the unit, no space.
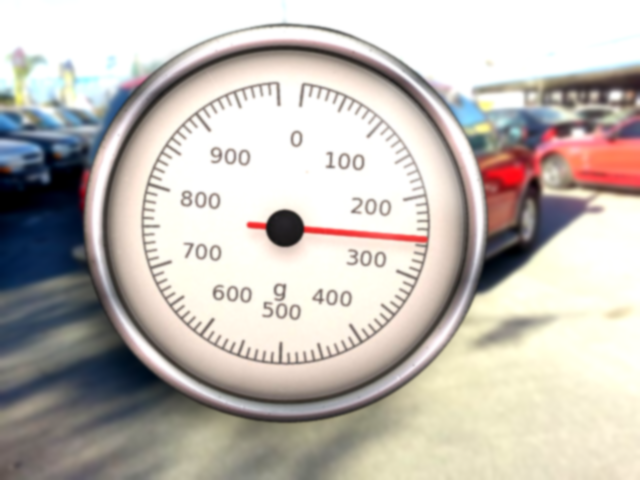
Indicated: 250g
